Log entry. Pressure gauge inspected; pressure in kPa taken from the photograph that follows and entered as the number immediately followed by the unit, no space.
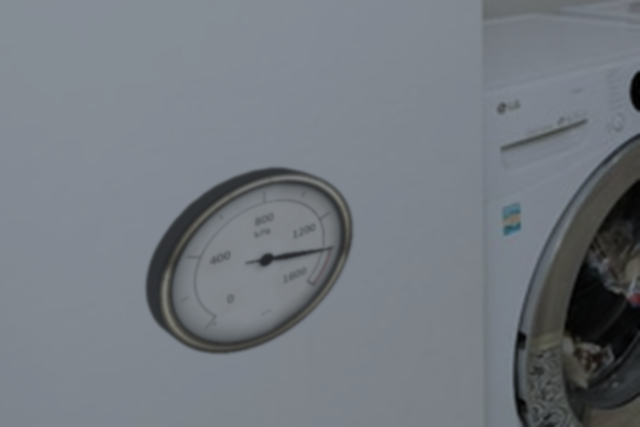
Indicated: 1400kPa
